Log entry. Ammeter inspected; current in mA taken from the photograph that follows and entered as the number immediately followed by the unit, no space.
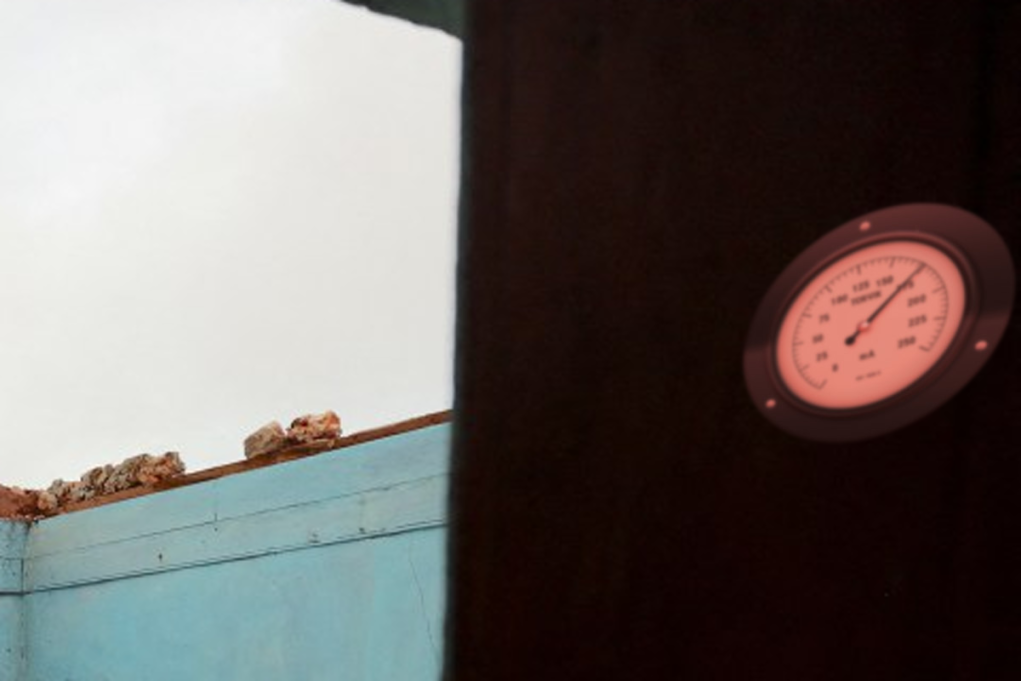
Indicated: 175mA
